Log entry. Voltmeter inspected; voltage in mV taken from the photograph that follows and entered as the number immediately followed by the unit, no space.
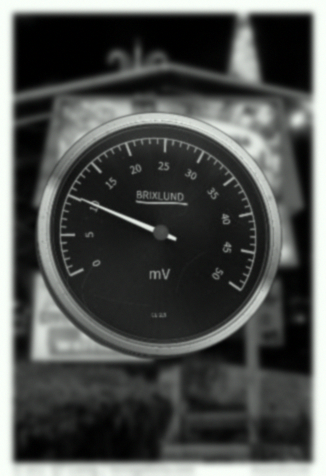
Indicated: 10mV
